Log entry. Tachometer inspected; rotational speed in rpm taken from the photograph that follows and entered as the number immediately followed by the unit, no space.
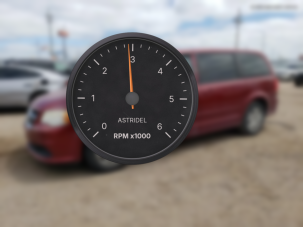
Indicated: 2900rpm
